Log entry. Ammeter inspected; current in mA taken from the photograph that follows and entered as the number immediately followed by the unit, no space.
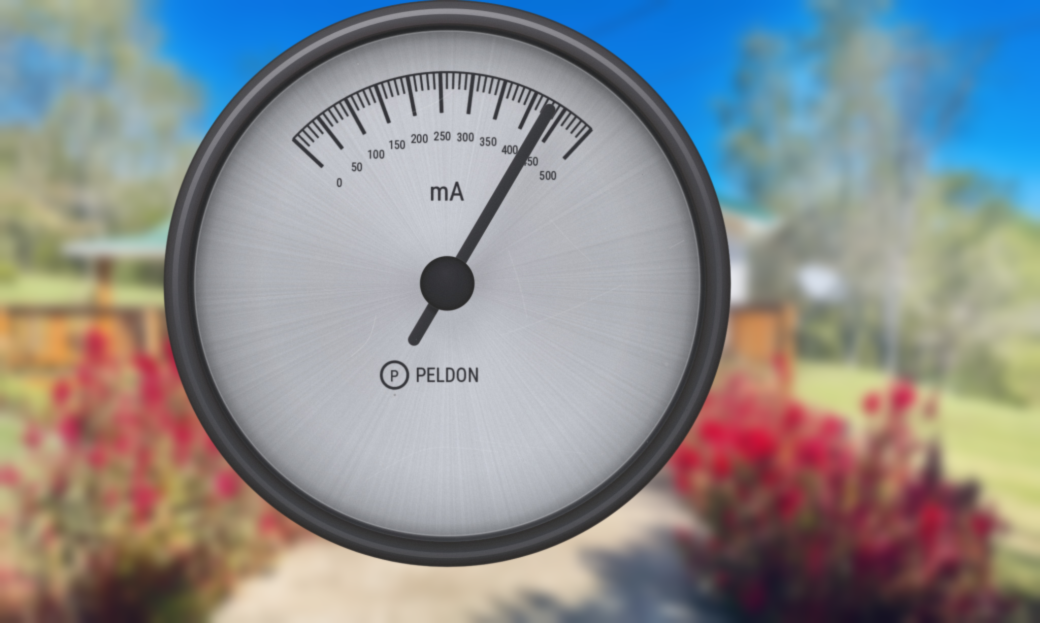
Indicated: 430mA
